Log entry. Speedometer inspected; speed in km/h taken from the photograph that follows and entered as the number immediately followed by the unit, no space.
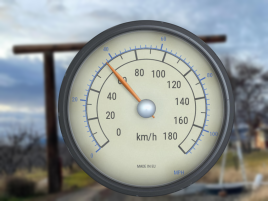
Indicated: 60km/h
